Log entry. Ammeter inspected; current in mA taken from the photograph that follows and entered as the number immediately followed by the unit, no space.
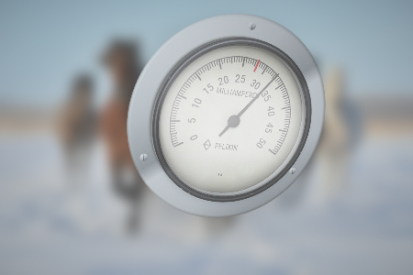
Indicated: 32.5mA
